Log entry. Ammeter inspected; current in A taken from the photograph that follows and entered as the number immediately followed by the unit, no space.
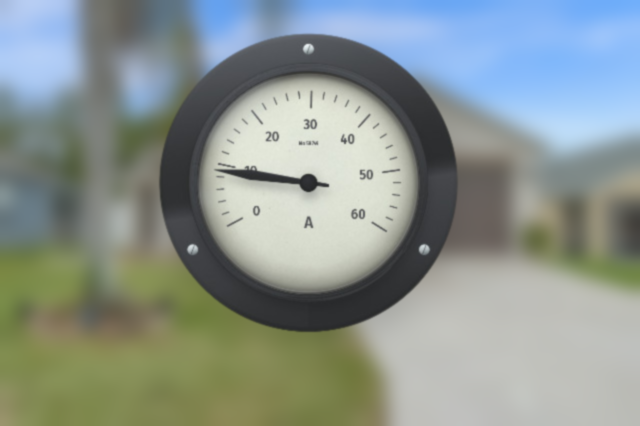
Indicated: 9A
